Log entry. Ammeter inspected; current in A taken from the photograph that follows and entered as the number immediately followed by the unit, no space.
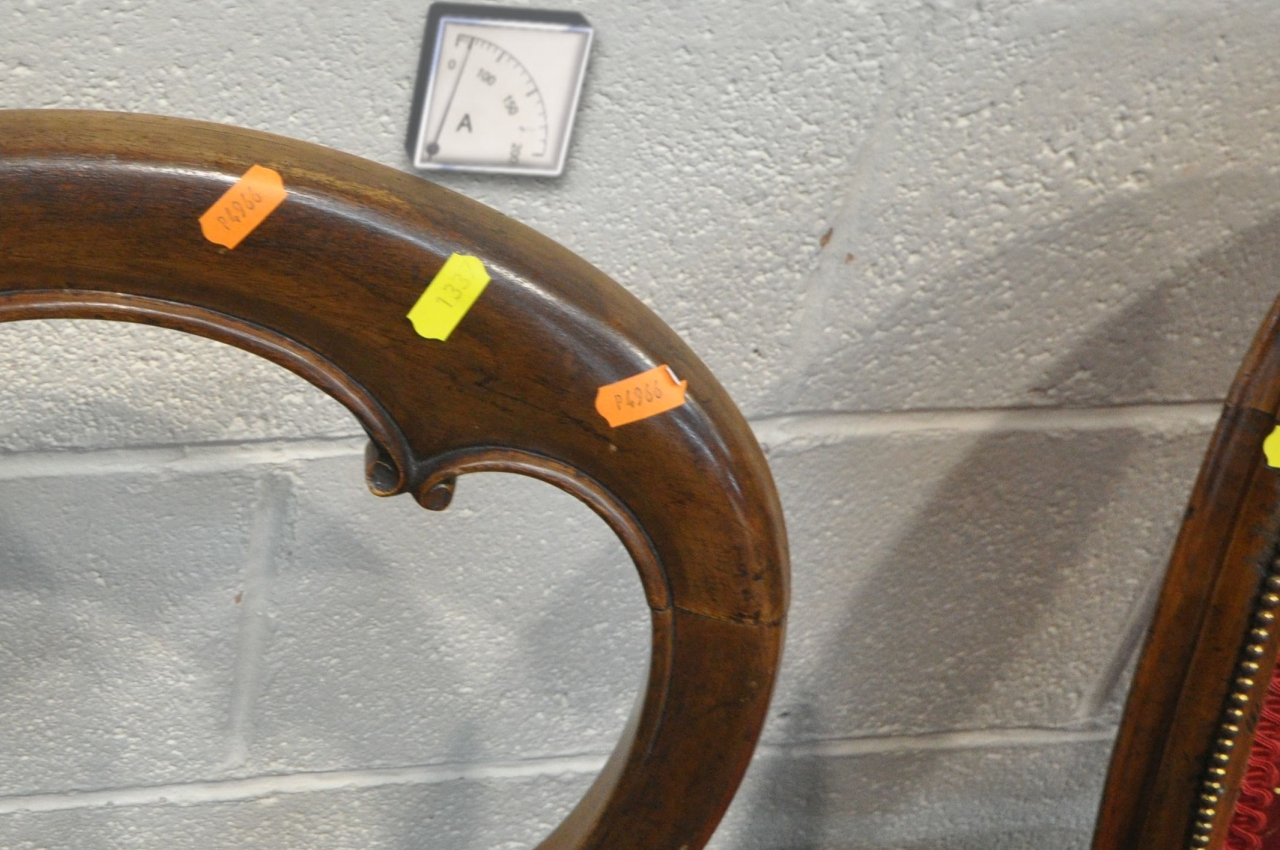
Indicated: 50A
